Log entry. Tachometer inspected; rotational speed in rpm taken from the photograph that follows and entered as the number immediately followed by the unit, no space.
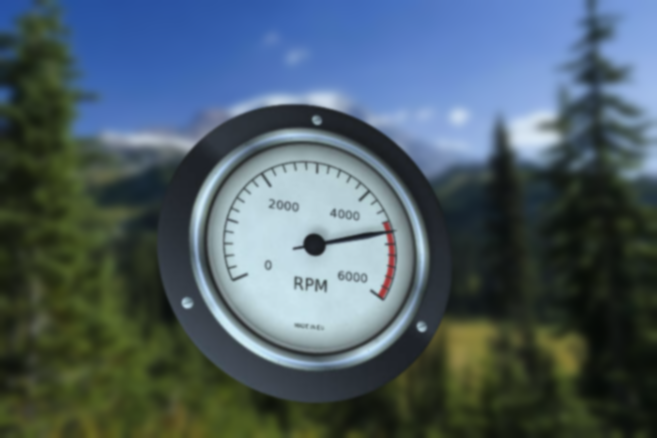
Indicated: 4800rpm
